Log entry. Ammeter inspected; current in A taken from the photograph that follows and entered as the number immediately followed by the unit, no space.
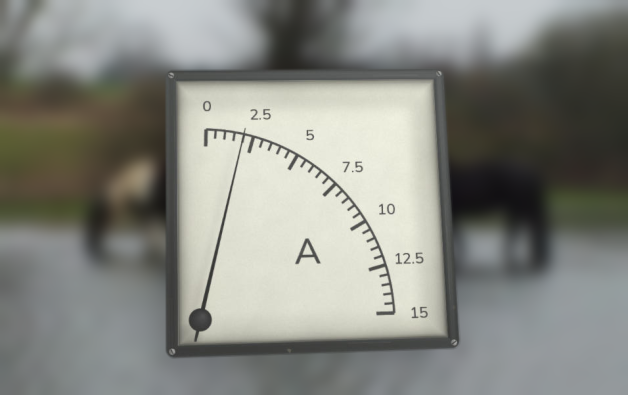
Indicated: 2A
